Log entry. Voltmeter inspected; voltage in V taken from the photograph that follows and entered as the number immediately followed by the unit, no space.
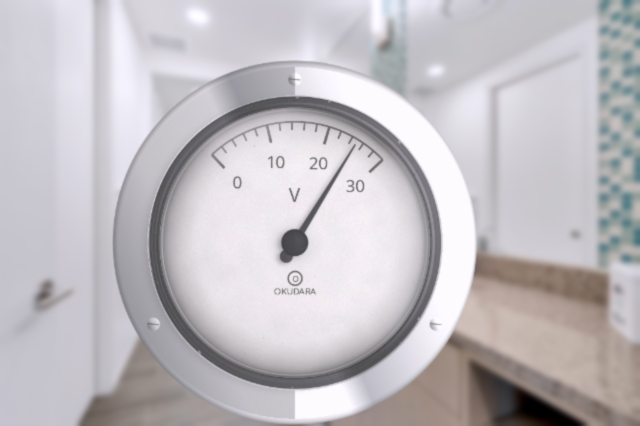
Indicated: 25V
